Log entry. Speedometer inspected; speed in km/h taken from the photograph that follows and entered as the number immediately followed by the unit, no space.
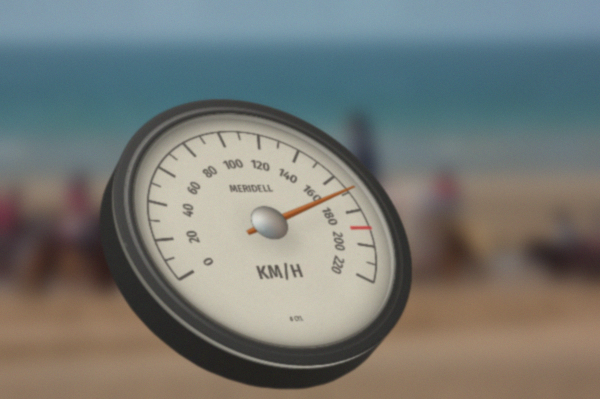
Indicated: 170km/h
